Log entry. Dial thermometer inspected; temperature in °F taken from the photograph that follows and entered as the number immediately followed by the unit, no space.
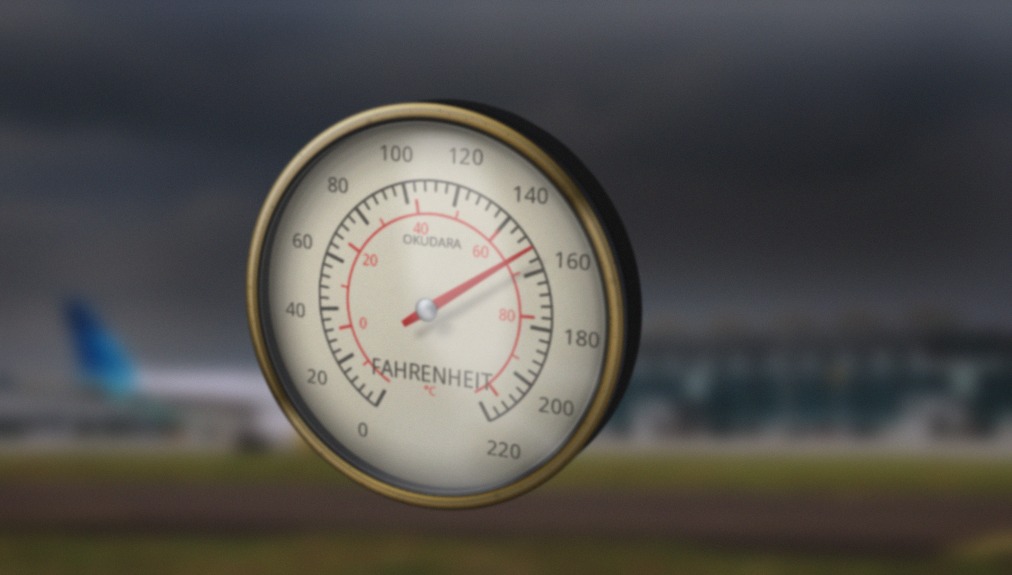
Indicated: 152°F
